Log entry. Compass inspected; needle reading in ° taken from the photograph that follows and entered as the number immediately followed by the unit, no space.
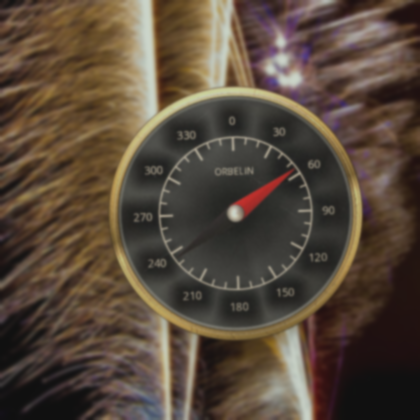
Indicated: 55°
